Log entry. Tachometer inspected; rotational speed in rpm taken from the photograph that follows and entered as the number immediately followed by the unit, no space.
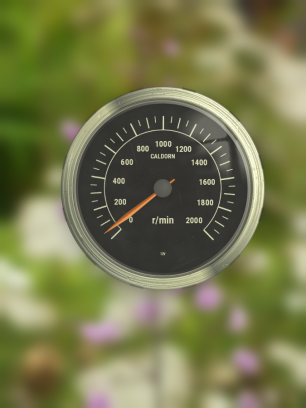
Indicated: 50rpm
